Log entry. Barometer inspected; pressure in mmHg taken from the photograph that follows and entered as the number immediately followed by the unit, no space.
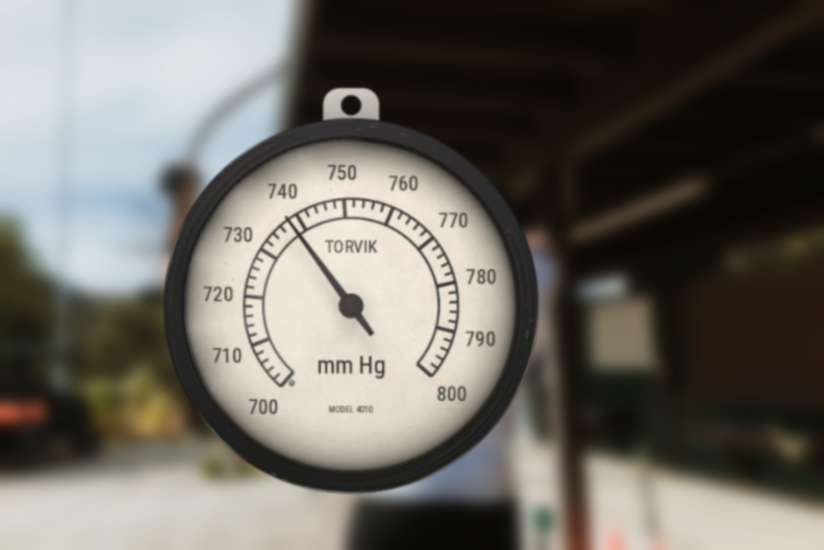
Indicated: 738mmHg
